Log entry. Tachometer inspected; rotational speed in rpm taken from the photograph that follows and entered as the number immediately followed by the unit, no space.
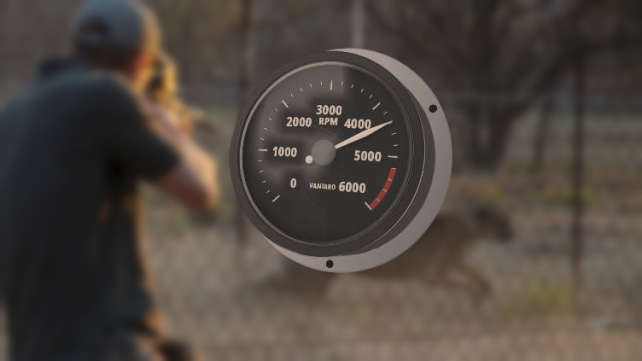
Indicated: 4400rpm
